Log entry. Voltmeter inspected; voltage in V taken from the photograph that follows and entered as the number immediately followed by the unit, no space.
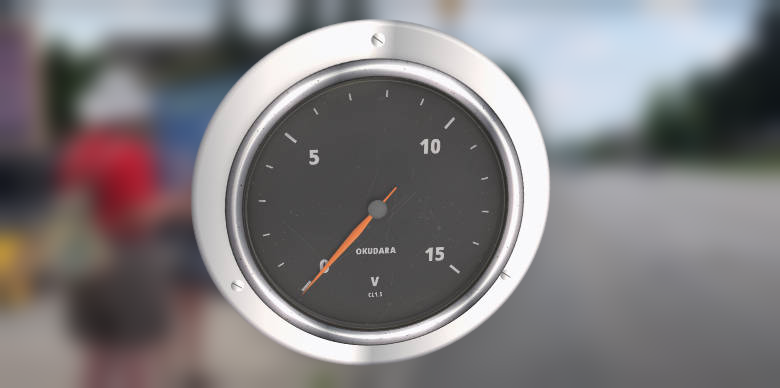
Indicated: 0V
